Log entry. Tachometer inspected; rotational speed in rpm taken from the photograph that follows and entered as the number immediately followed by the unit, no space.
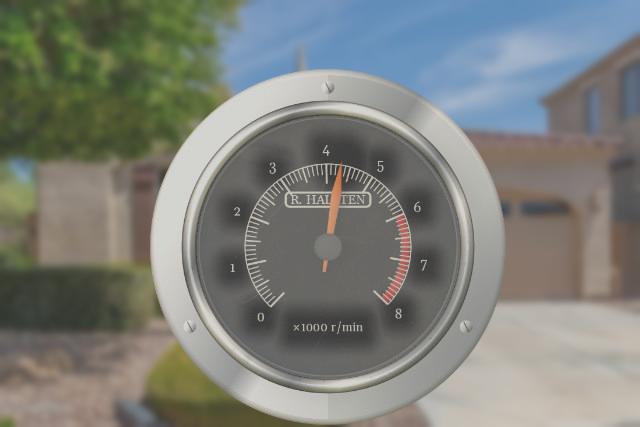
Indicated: 4300rpm
